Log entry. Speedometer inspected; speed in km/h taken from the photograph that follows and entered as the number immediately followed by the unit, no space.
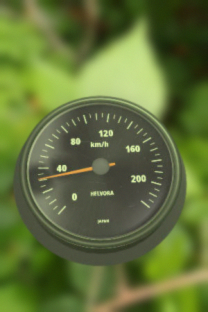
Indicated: 30km/h
